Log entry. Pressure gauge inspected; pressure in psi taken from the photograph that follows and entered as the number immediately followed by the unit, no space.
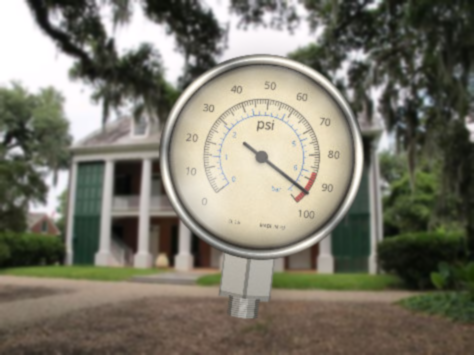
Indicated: 95psi
